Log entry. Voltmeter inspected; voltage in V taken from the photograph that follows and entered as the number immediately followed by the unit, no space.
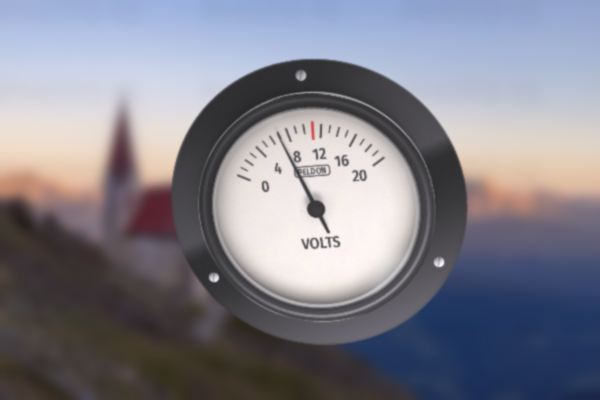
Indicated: 7V
